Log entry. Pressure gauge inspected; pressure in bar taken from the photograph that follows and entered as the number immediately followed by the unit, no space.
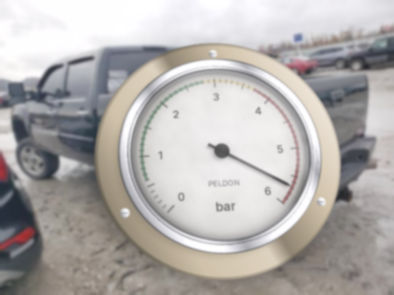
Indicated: 5.7bar
